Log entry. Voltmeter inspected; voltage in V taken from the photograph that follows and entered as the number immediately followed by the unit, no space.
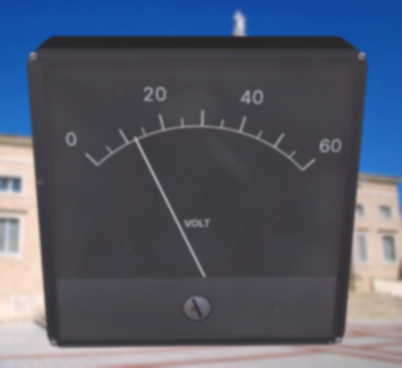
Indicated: 12.5V
